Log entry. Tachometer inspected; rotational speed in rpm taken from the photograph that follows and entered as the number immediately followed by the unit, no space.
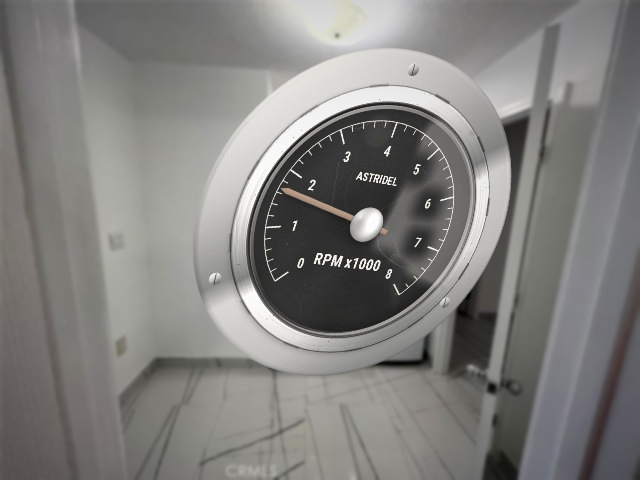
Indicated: 1700rpm
